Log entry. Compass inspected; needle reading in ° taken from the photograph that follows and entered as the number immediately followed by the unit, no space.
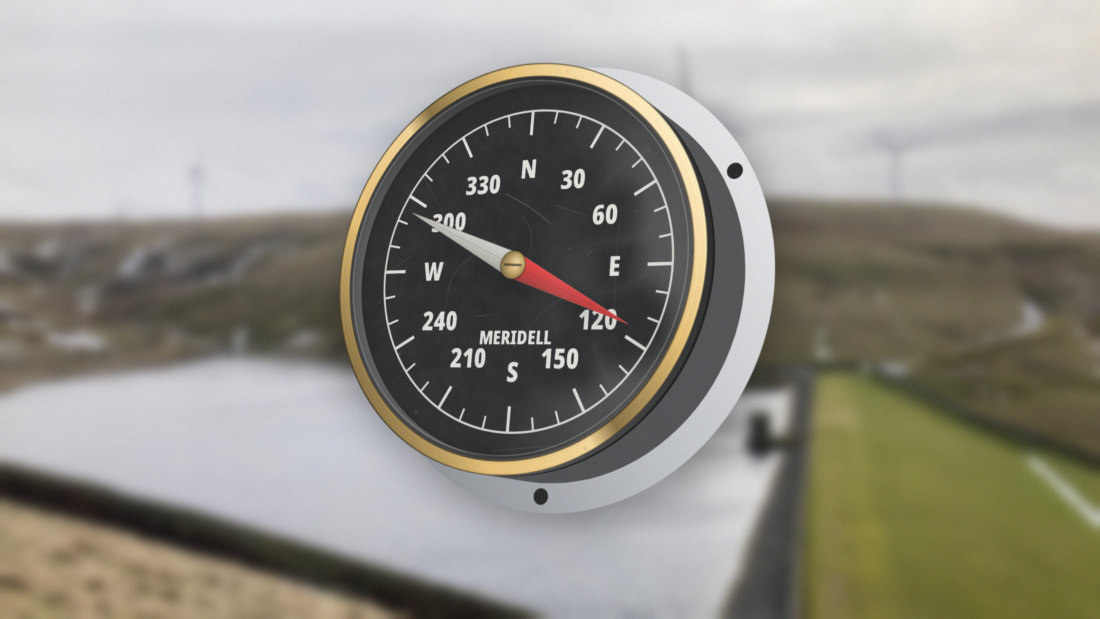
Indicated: 115°
